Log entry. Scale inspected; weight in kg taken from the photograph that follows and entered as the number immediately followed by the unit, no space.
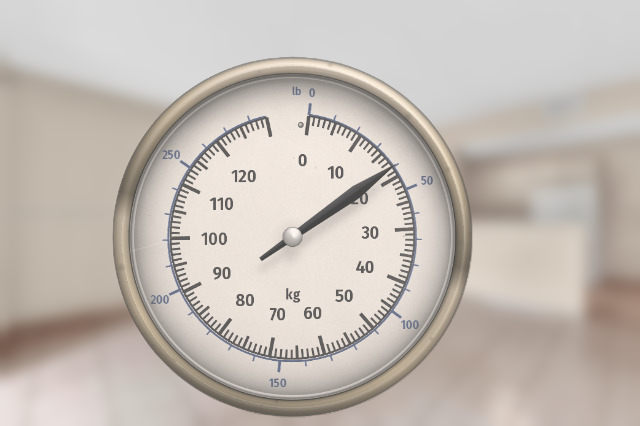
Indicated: 18kg
